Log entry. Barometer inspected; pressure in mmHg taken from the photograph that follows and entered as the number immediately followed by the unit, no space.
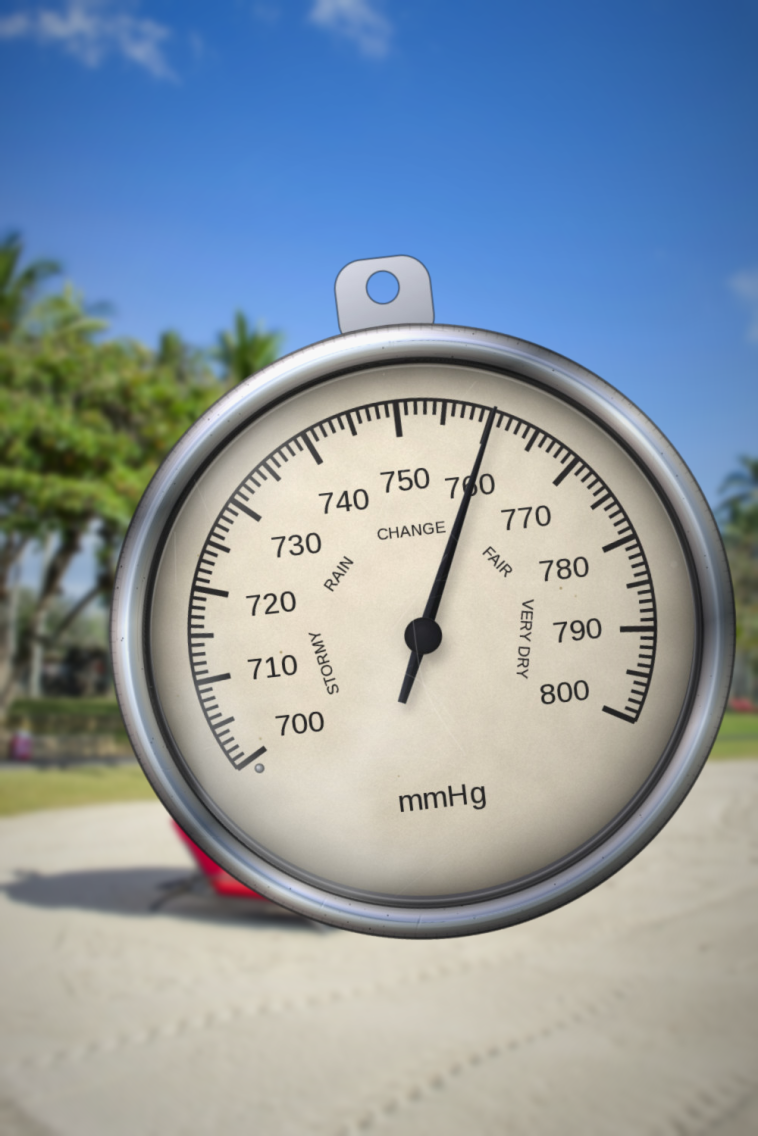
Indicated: 760mmHg
